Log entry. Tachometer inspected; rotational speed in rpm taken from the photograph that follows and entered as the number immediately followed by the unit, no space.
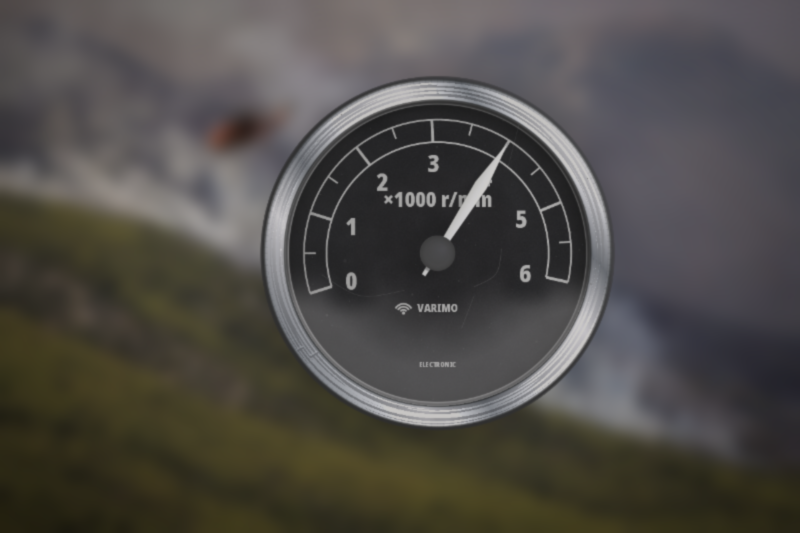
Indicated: 4000rpm
